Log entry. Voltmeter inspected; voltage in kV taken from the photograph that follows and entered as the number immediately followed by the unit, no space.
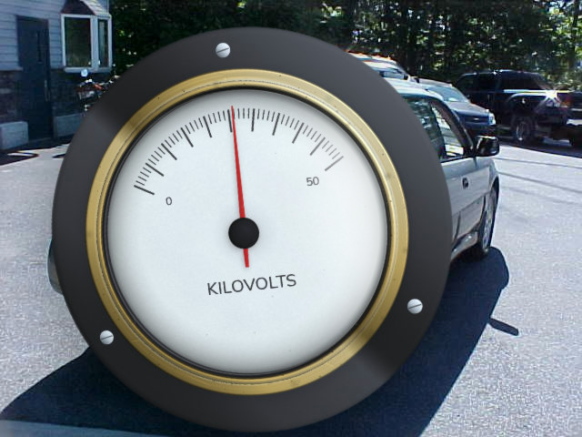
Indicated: 26kV
